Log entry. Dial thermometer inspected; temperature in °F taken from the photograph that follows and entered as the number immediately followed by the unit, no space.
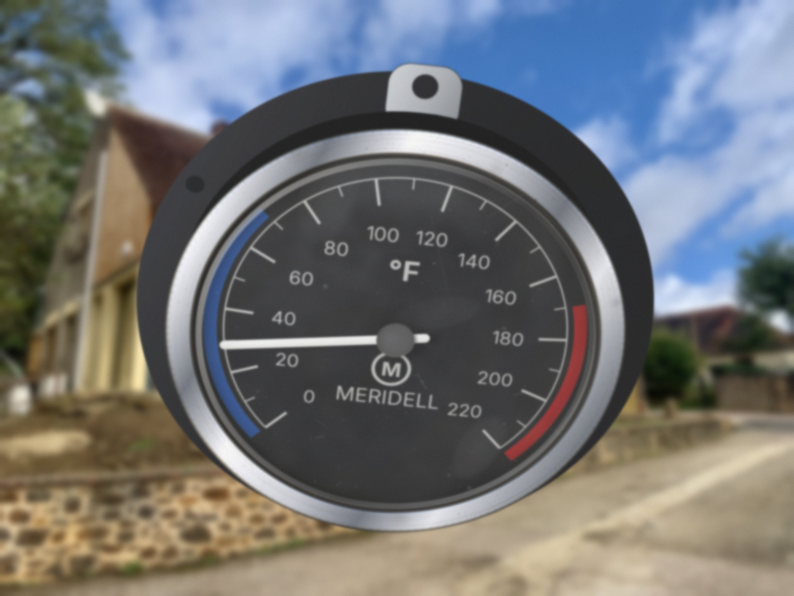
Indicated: 30°F
